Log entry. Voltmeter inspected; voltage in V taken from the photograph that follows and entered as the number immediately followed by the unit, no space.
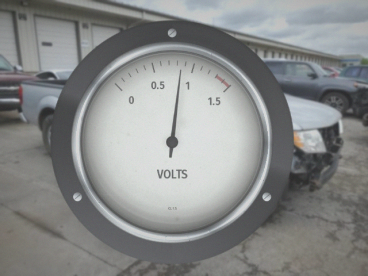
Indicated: 0.85V
